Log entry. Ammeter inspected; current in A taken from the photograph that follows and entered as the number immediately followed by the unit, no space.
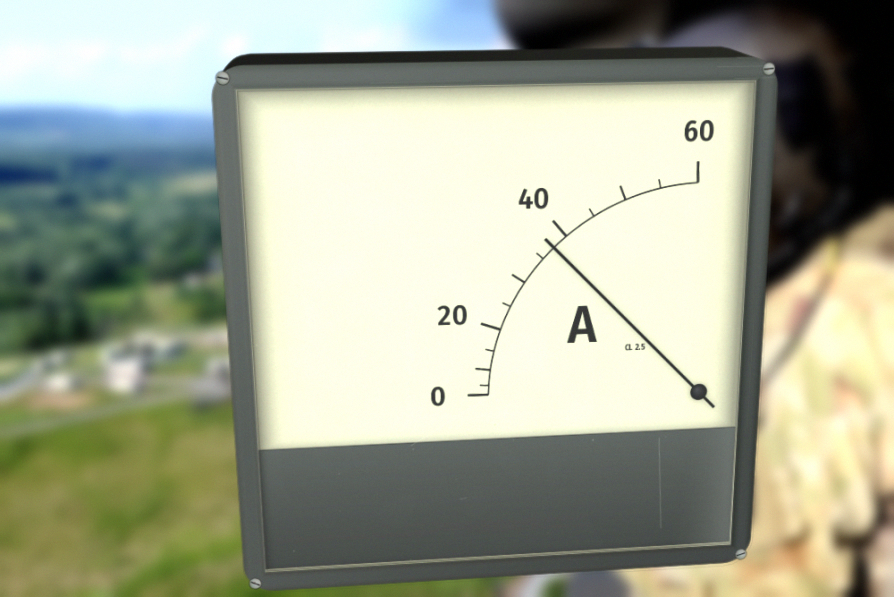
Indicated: 37.5A
